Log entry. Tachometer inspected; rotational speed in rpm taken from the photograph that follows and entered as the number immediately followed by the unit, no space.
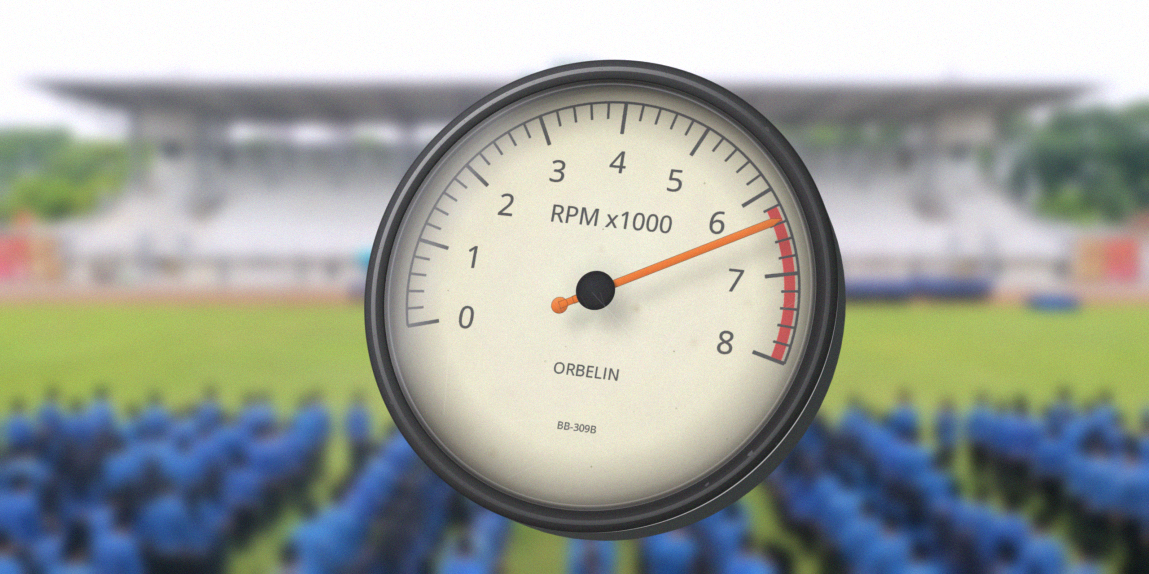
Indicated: 6400rpm
